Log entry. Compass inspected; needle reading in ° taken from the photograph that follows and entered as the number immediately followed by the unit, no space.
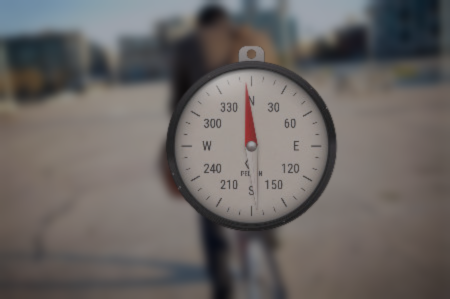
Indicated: 355°
